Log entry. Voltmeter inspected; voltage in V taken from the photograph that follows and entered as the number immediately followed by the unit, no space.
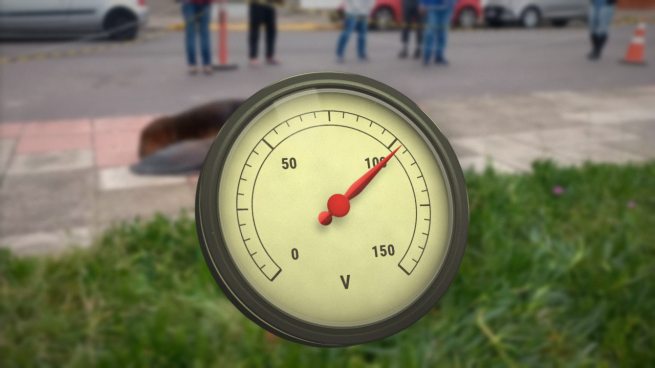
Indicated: 102.5V
